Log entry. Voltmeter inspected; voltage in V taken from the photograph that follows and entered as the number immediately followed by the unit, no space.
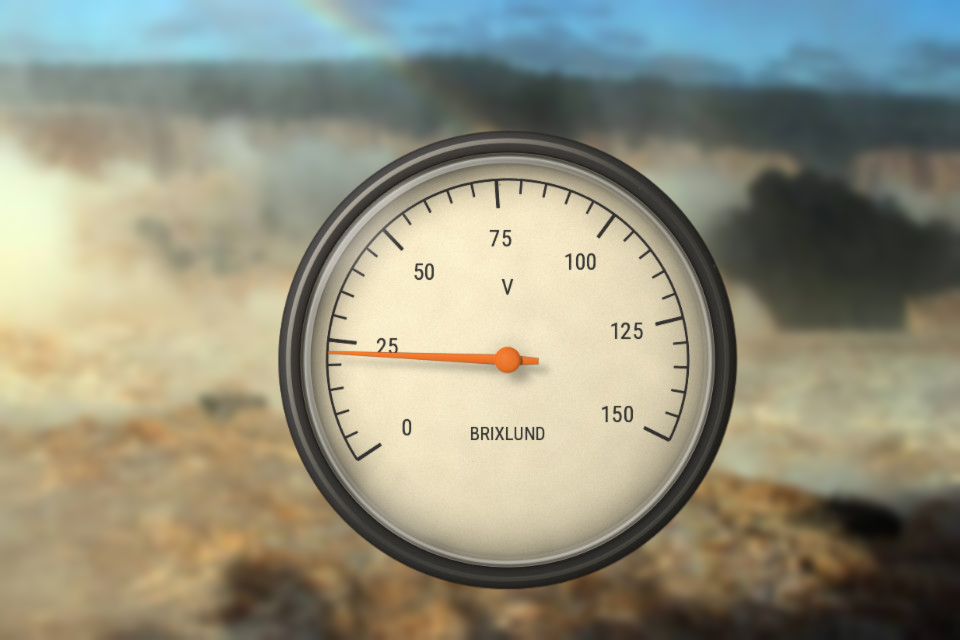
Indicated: 22.5V
